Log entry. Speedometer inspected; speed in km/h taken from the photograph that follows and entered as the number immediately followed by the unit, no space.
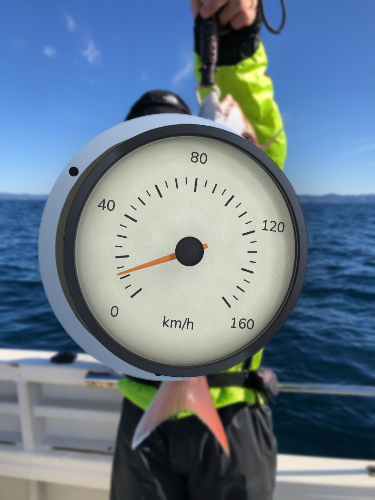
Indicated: 12.5km/h
